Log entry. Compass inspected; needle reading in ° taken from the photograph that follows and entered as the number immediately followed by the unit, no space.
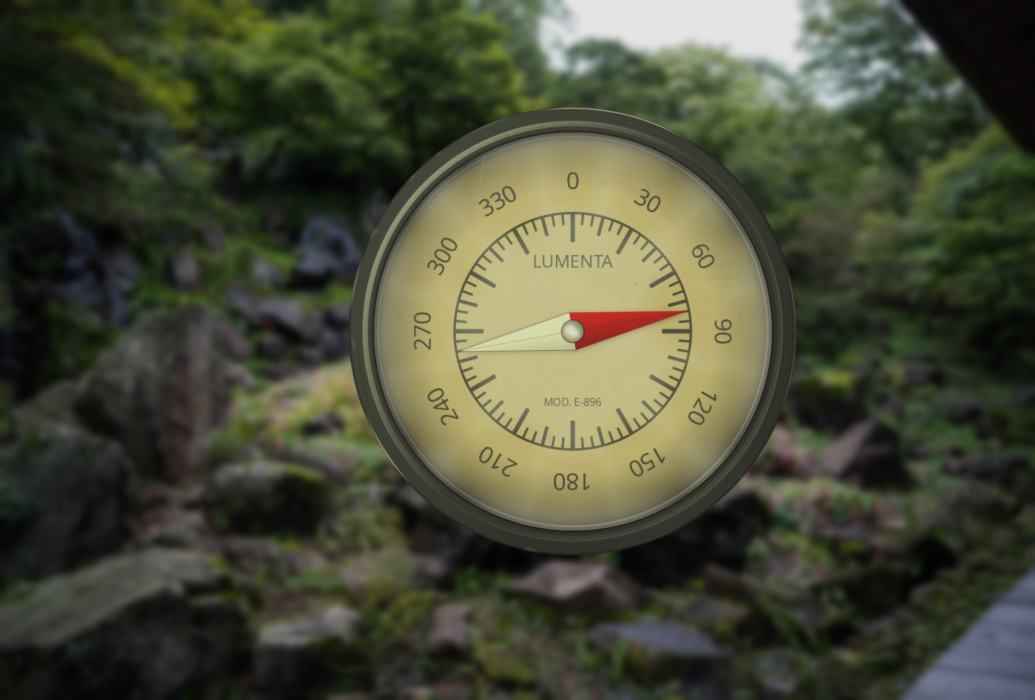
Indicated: 80°
